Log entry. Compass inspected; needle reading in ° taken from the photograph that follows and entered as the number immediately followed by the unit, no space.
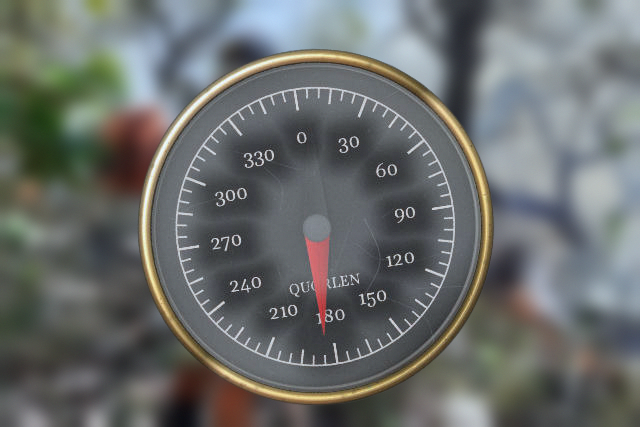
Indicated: 185°
